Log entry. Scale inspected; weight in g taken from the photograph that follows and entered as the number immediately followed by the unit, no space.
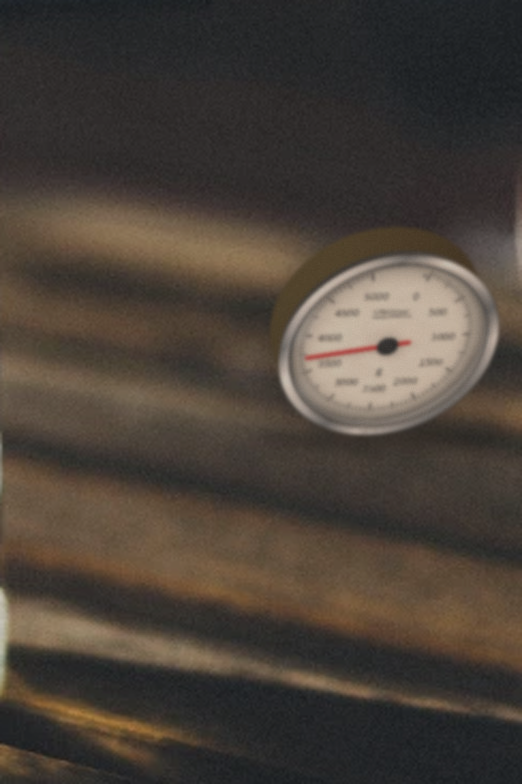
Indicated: 3750g
